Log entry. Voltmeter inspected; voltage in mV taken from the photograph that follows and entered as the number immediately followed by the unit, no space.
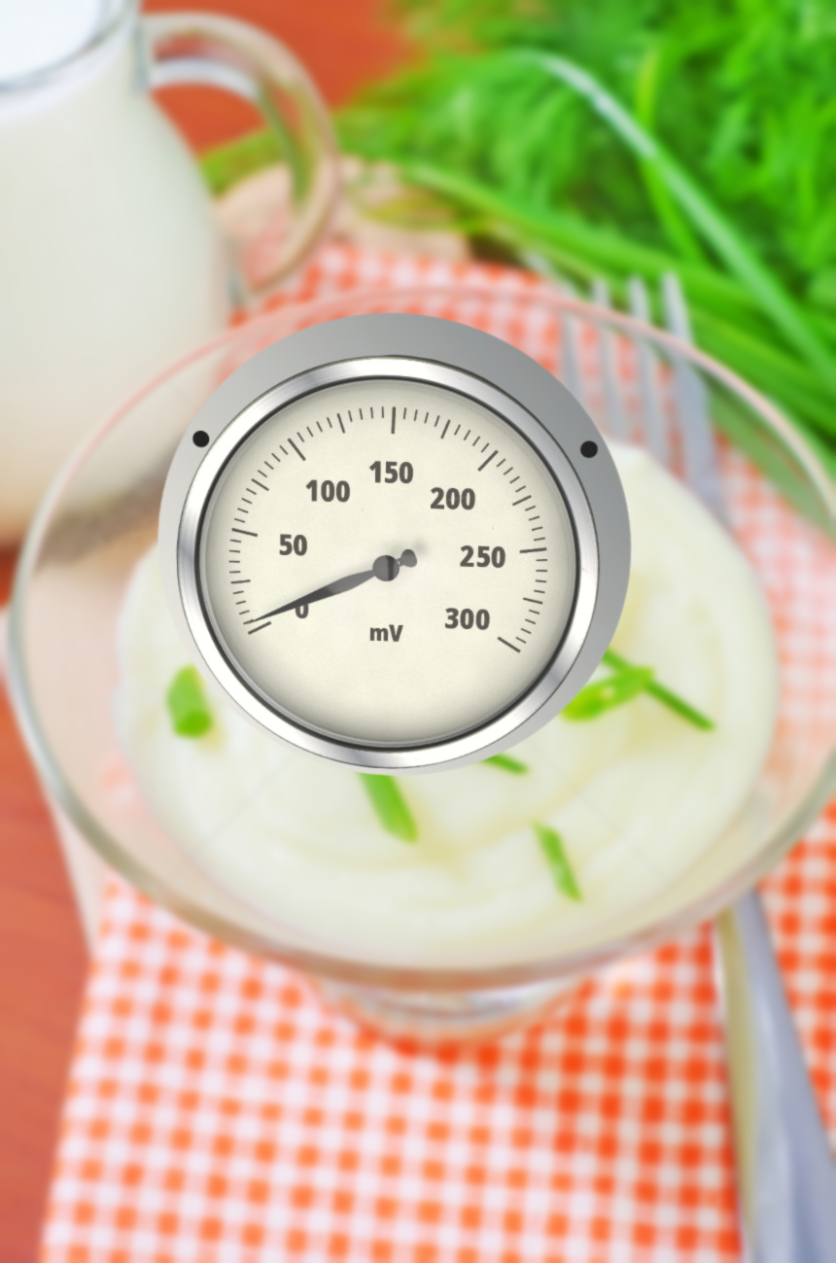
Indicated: 5mV
